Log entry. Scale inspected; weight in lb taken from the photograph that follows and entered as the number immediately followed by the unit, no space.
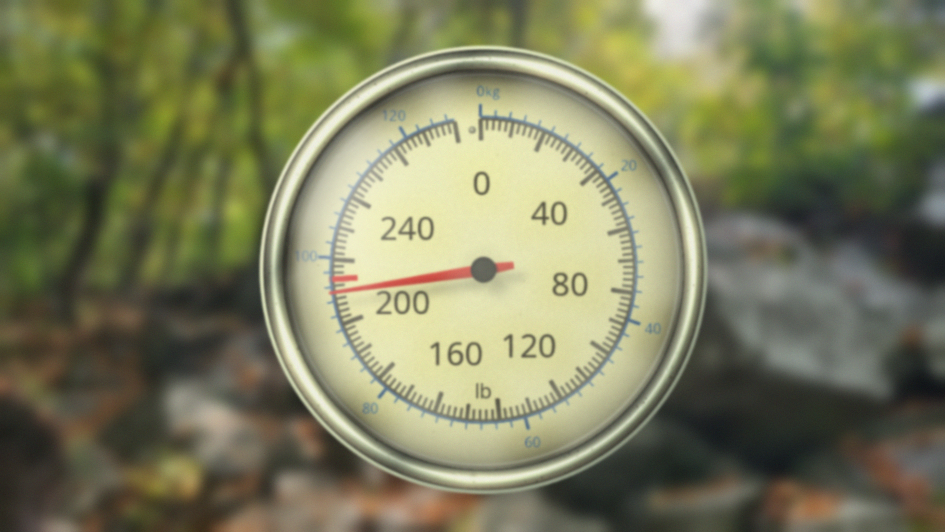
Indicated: 210lb
